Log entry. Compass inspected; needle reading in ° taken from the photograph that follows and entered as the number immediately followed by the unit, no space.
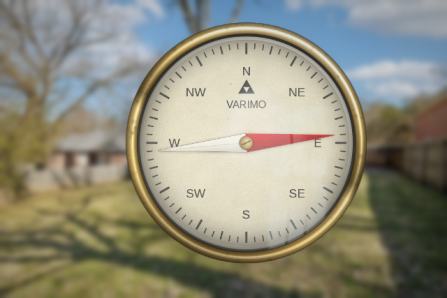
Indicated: 85°
